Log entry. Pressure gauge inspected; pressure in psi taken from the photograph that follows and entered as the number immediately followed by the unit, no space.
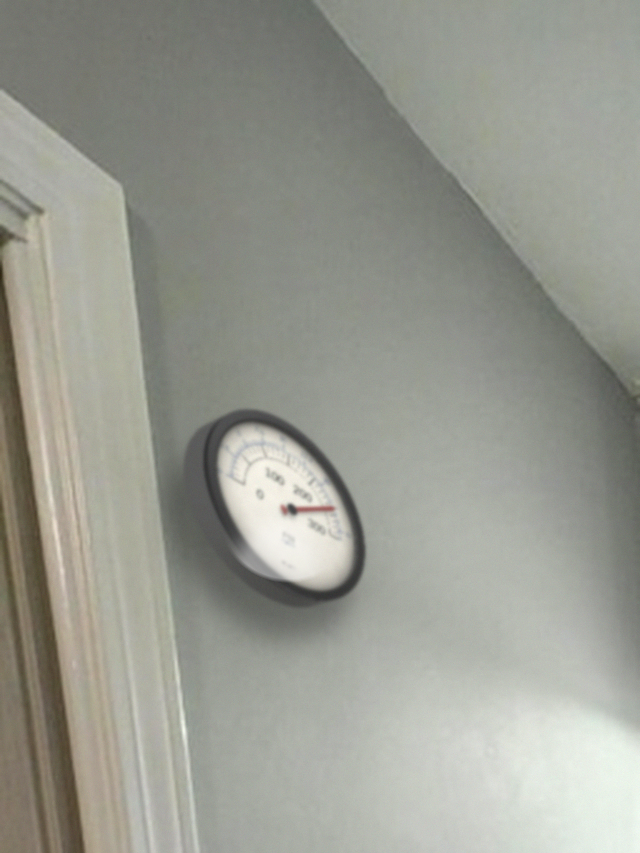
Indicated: 250psi
